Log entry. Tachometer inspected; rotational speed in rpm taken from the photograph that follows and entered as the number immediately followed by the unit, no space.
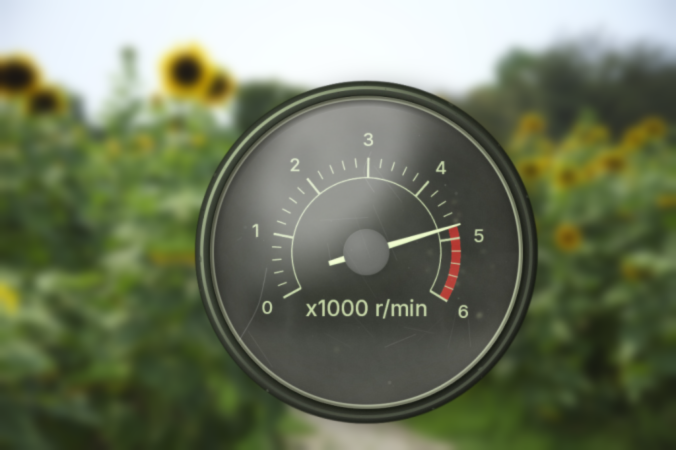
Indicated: 4800rpm
